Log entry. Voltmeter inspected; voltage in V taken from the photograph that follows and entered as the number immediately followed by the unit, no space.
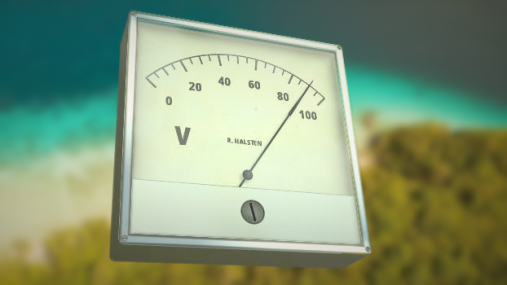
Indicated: 90V
